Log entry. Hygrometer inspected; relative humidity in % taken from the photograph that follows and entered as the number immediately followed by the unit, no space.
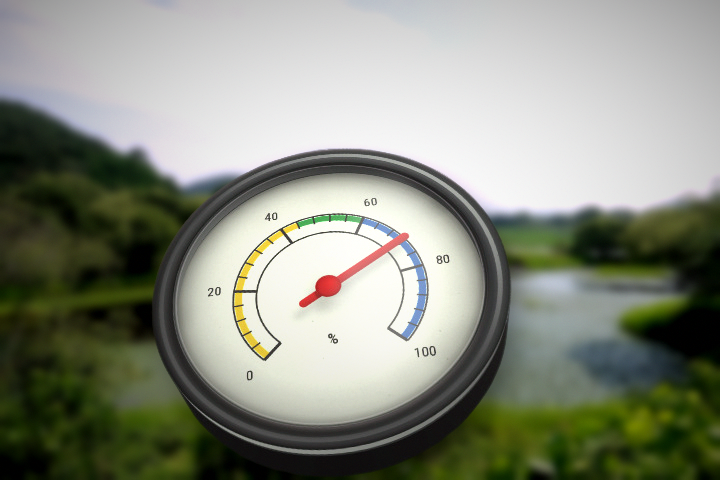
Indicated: 72%
